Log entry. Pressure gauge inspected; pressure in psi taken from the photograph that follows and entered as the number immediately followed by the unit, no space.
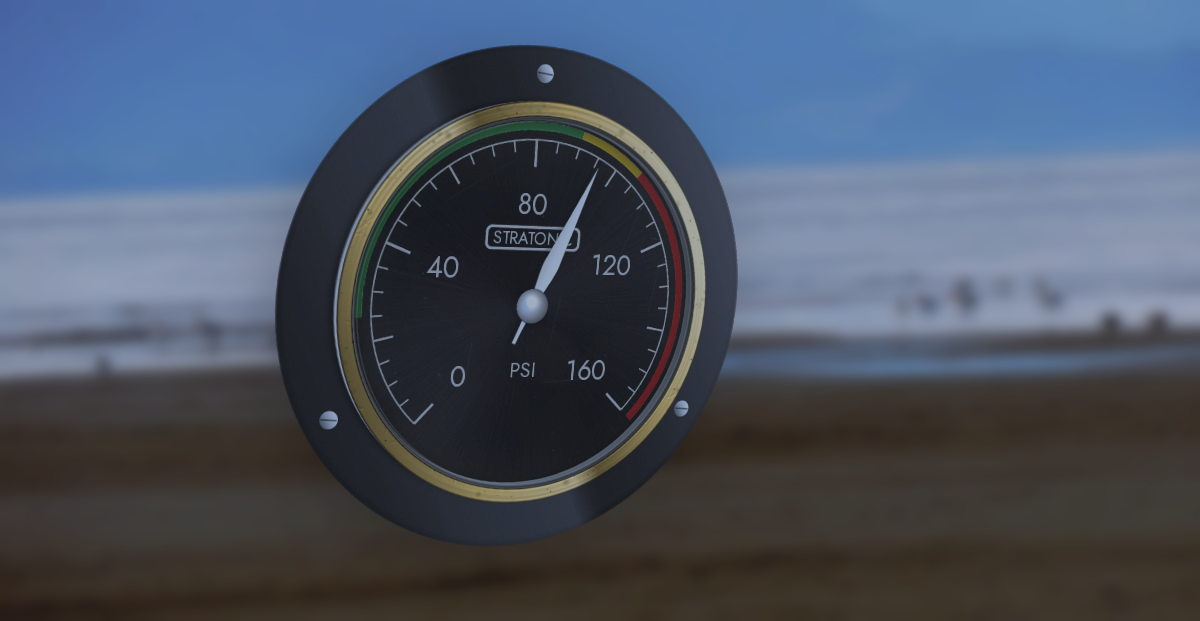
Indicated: 95psi
